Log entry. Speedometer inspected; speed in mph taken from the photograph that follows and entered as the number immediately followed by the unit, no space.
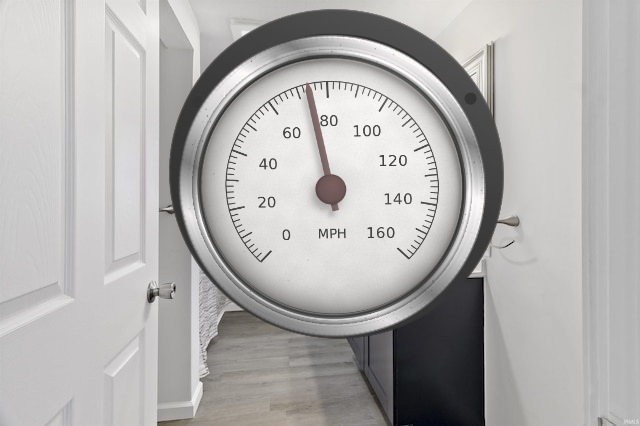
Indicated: 74mph
